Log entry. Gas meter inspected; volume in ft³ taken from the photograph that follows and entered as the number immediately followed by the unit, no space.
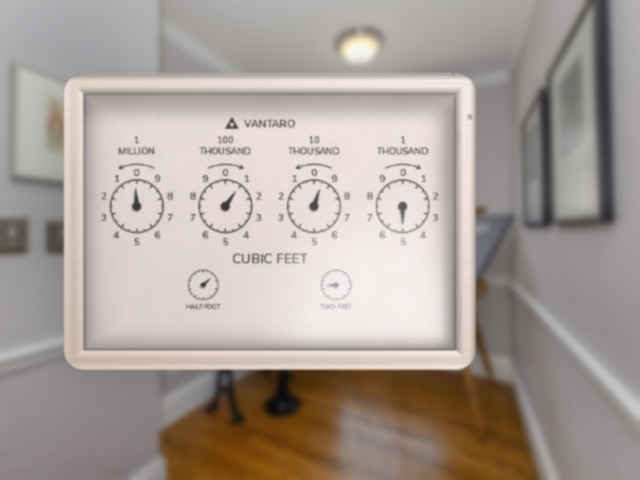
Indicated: 9500ft³
